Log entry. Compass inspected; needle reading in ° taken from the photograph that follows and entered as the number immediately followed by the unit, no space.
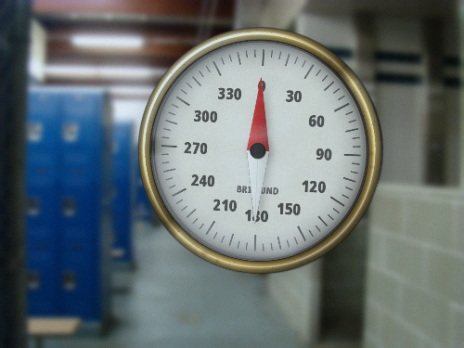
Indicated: 0°
